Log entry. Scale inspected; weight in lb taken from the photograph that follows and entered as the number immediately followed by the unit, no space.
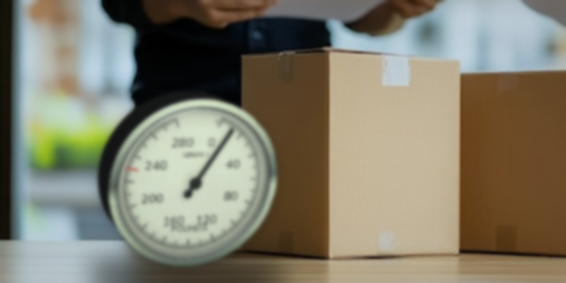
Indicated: 10lb
